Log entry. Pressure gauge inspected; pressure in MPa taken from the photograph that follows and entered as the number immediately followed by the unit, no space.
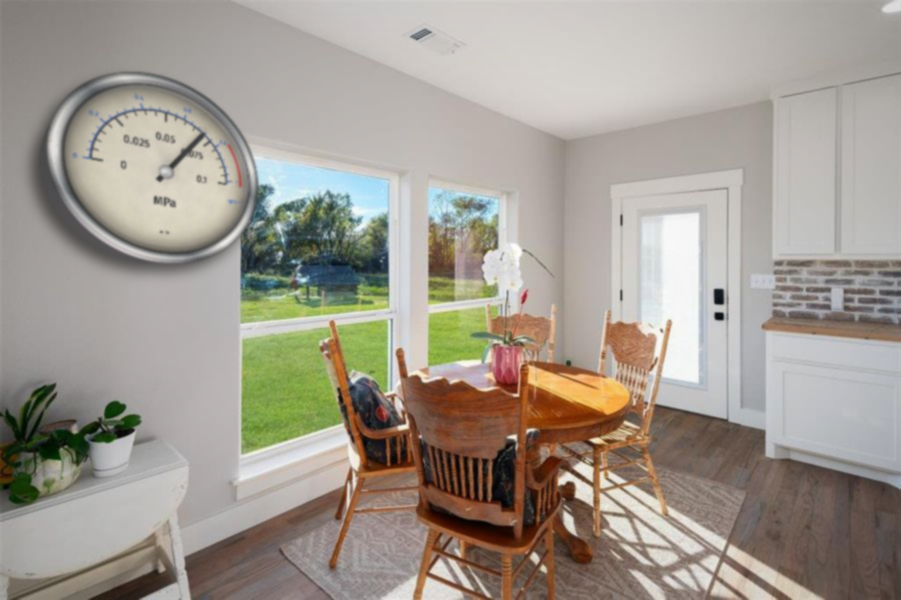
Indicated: 0.07MPa
